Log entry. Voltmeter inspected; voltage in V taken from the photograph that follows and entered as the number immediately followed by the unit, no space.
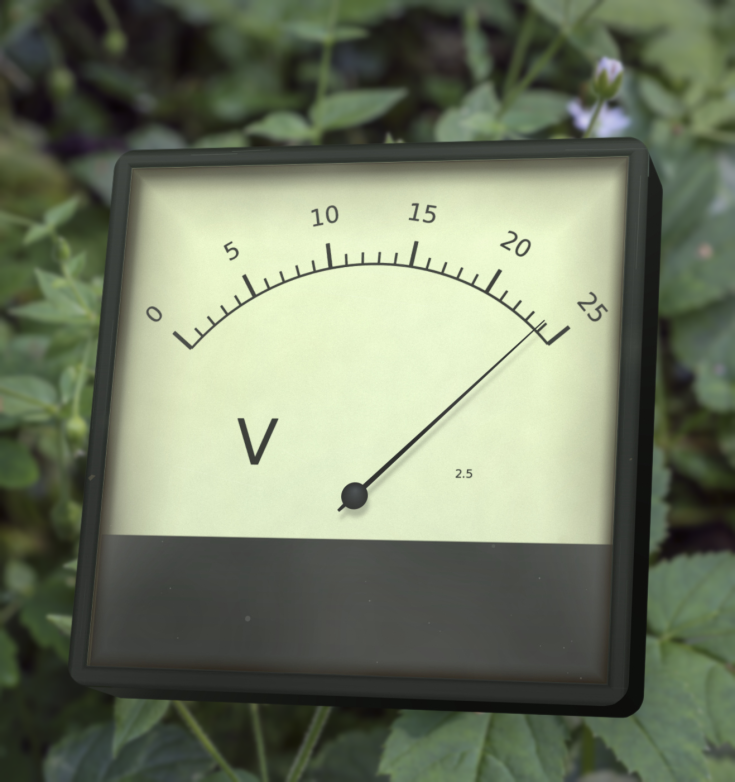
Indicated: 24V
